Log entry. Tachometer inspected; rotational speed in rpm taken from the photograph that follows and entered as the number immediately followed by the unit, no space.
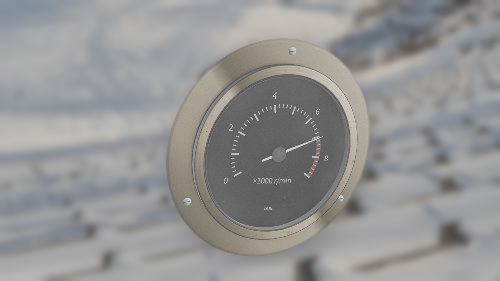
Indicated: 7000rpm
